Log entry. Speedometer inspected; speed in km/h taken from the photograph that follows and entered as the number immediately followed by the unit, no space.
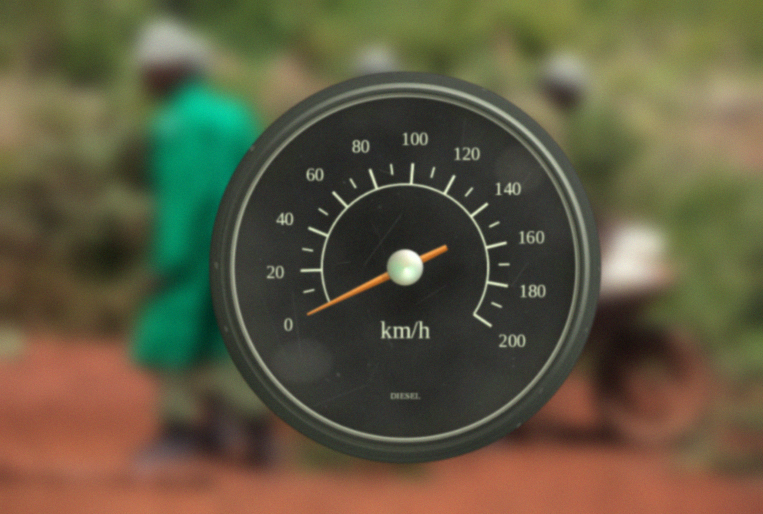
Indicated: 0km/h
